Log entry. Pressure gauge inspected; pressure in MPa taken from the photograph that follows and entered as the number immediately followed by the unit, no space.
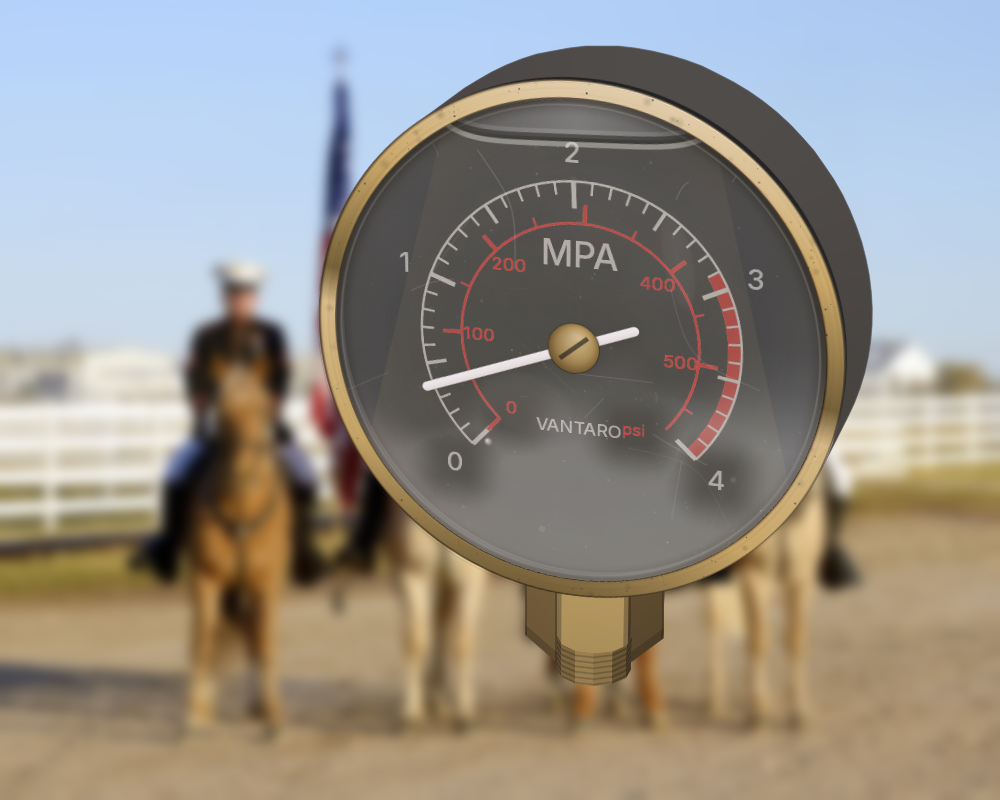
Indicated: 0.4MPa
